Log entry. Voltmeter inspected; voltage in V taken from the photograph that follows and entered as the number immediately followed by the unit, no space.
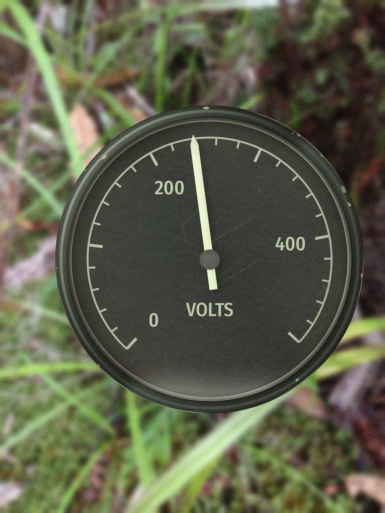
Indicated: 240V
